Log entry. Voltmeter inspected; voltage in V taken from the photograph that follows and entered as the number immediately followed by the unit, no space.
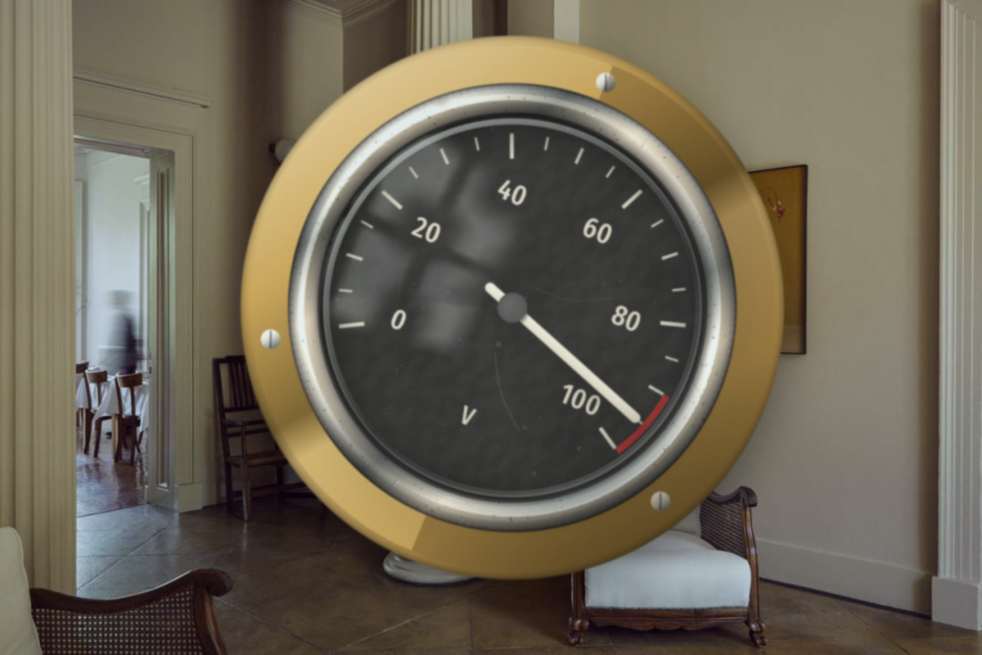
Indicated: 95V
